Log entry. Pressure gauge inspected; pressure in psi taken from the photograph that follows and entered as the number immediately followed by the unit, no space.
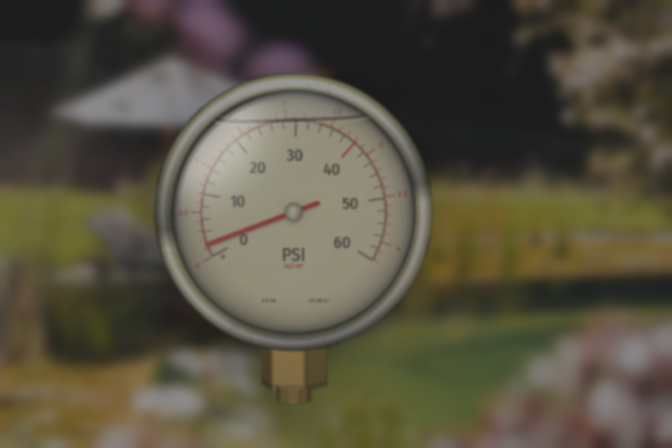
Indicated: 2psi
